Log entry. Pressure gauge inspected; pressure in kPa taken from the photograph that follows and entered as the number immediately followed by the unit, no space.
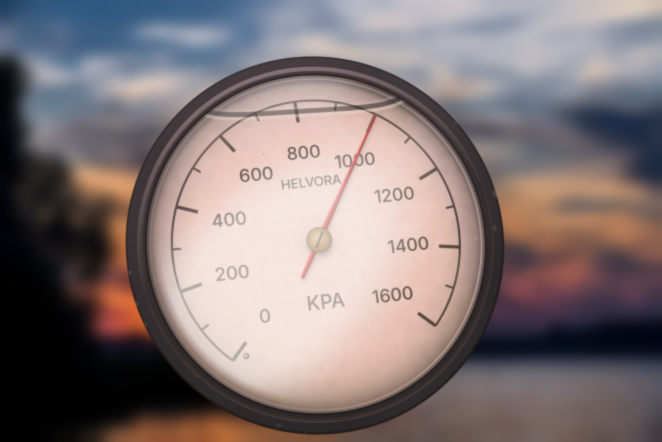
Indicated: 1000kPa
